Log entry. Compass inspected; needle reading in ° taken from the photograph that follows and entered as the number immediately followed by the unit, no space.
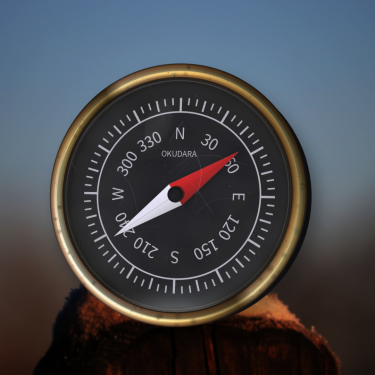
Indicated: 55°
